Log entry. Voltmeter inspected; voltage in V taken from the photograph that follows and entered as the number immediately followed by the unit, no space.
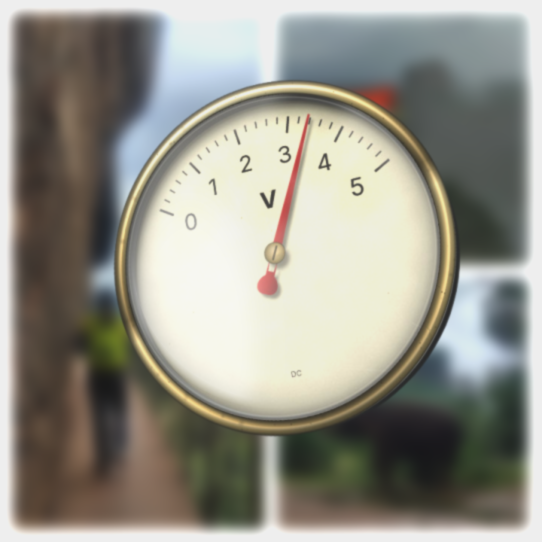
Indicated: 3.4V
